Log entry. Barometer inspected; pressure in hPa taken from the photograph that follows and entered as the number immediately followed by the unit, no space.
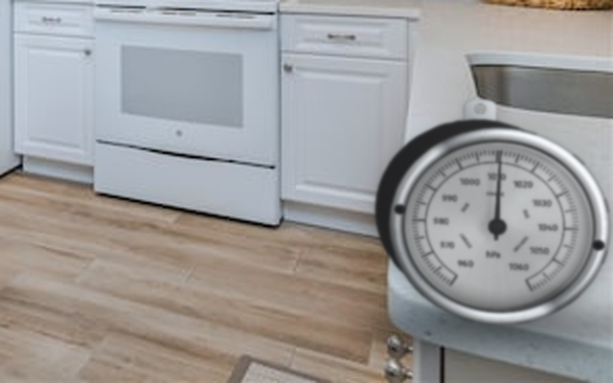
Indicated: 1010hPa
